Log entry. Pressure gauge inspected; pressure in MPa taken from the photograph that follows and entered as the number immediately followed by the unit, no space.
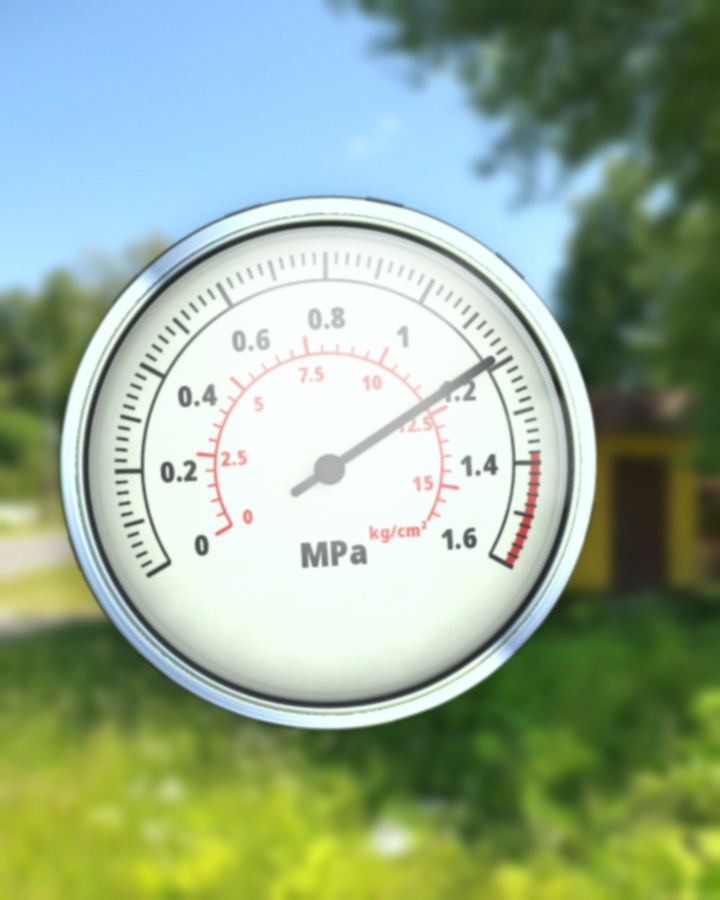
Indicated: 1.18MPa
